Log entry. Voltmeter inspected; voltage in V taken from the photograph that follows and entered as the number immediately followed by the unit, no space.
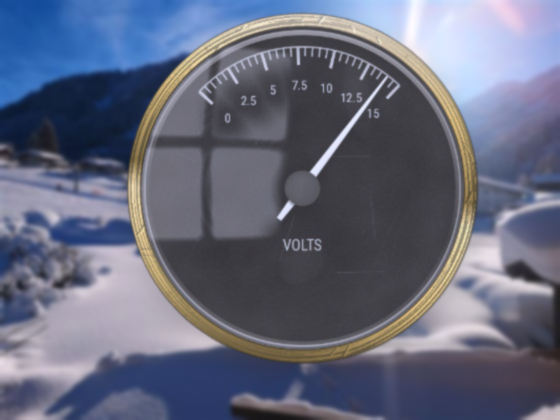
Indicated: 14V
